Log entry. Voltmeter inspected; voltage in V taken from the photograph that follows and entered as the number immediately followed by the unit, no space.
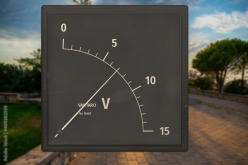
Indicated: 7V
